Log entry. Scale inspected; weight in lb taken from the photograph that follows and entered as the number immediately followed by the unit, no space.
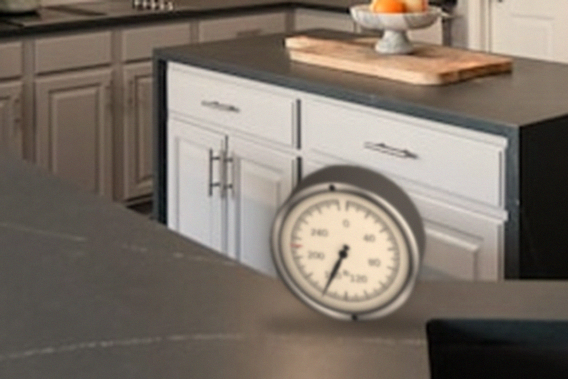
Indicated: 160lb
